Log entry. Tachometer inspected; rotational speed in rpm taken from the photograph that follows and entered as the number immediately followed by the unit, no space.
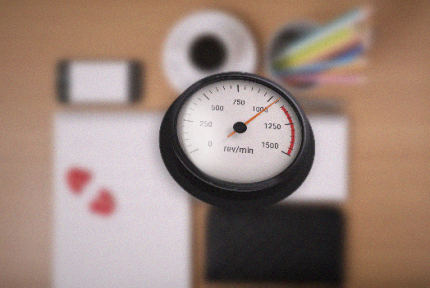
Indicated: 1050rpm
